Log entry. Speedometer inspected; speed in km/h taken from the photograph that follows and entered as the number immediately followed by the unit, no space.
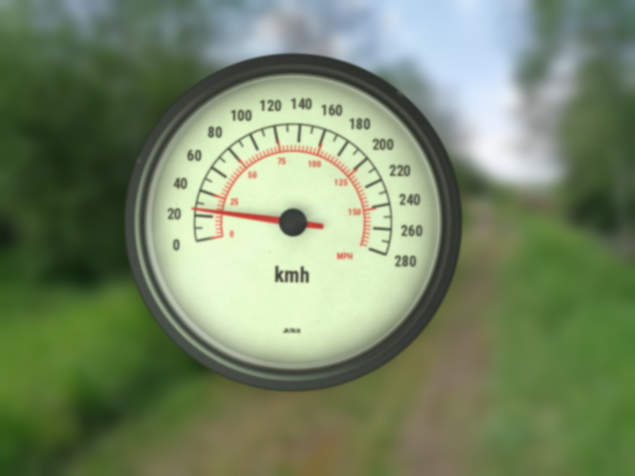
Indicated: 25km/h
